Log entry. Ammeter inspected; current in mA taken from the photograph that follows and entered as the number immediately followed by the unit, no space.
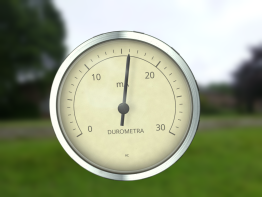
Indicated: 16mA
